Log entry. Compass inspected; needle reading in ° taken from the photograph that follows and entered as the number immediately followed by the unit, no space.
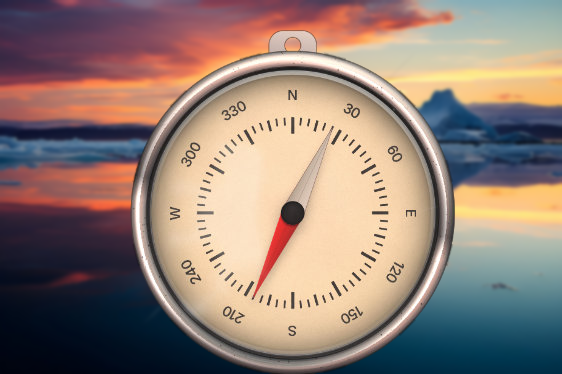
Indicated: 205°
